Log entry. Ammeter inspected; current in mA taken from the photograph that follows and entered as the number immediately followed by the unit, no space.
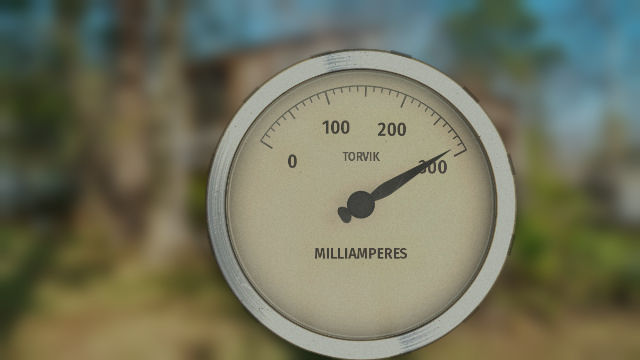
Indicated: 290mA
